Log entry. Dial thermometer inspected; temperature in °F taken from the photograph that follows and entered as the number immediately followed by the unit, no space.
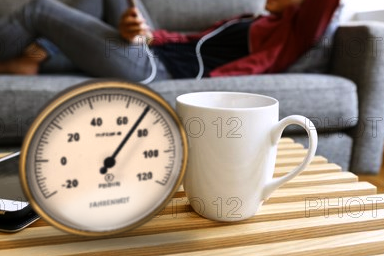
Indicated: 70°F
